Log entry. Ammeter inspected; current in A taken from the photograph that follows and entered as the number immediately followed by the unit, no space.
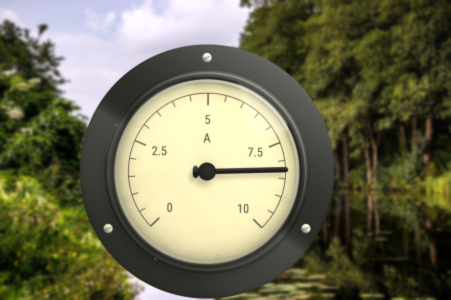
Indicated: 8.25A
